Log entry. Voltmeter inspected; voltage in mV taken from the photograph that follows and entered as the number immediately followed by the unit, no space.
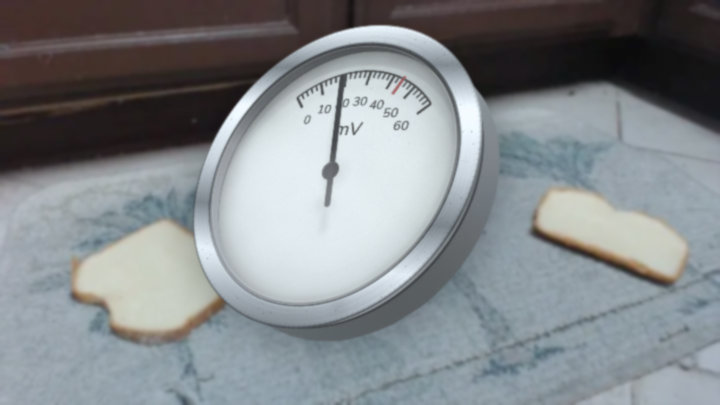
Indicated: 20mV
